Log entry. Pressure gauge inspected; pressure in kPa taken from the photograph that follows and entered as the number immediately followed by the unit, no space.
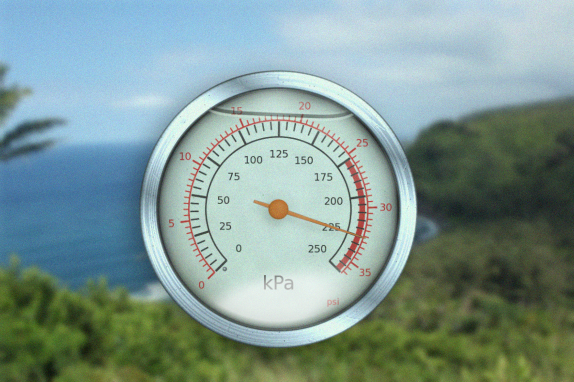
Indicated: 225kPa
